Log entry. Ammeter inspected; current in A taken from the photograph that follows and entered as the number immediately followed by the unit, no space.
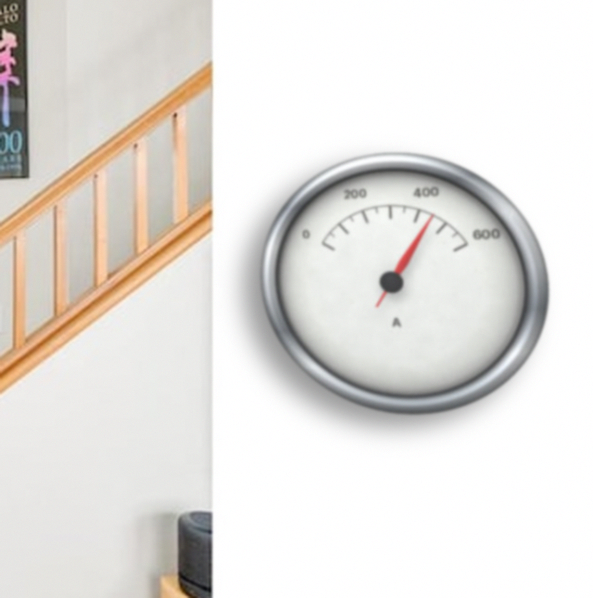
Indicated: 450A
